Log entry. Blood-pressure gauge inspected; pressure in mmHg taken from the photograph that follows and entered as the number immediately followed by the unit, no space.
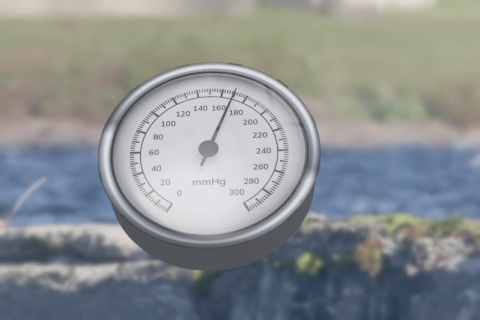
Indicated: 170mmHg
